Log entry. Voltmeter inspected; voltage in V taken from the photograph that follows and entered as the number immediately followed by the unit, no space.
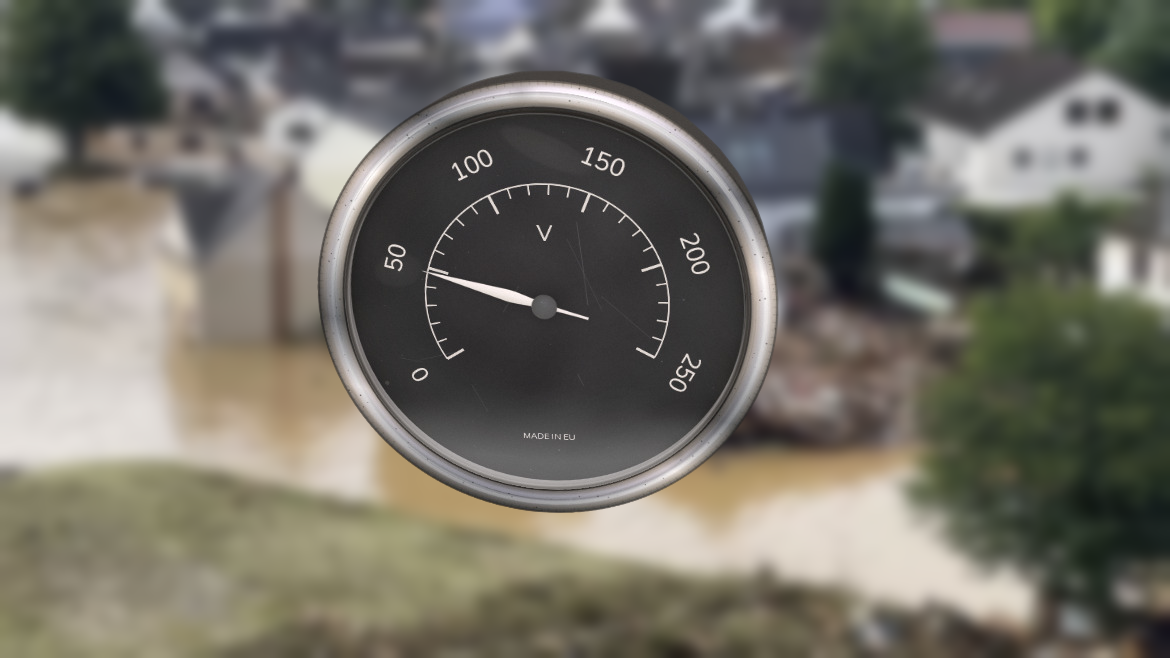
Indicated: 50V
